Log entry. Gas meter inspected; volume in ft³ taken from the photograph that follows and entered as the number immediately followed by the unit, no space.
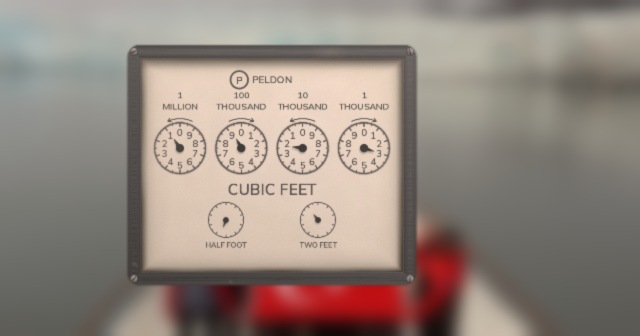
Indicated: 92300ft³
